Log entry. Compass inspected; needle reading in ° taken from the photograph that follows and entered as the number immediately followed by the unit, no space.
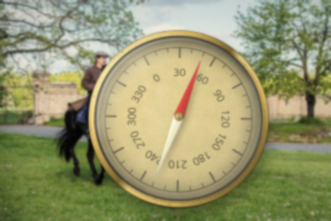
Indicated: 50°
